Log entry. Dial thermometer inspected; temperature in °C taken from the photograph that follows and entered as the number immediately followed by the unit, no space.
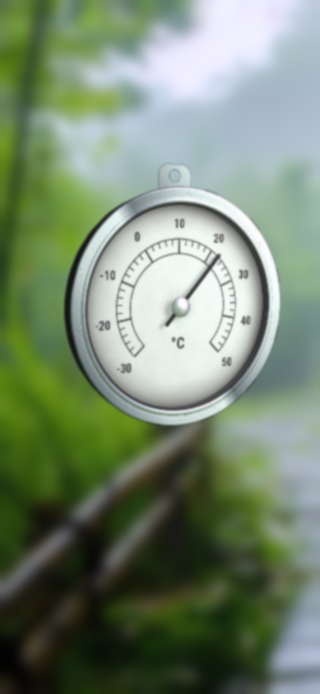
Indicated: 22°C
